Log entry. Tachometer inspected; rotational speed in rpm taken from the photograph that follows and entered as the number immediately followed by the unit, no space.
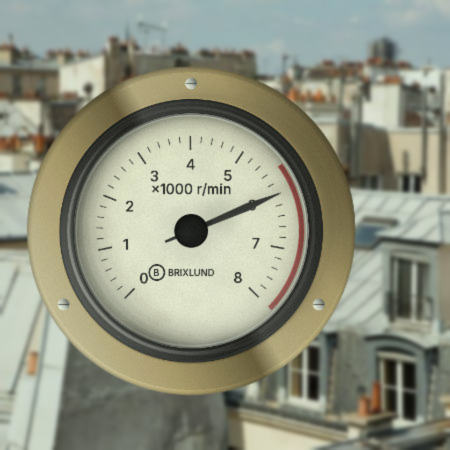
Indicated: 6000rpm
